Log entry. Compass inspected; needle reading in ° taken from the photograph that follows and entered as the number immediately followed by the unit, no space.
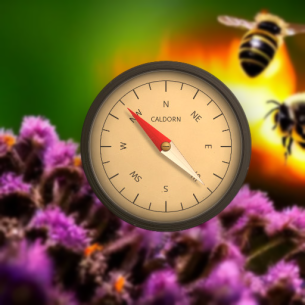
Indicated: 315°
